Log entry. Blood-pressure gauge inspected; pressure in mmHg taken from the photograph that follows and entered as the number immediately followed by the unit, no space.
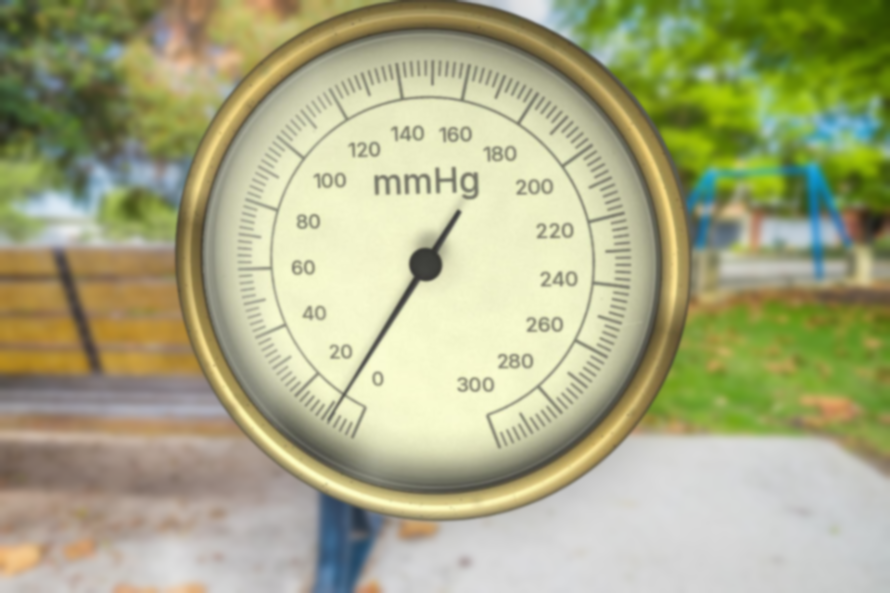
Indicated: 8mmHg
